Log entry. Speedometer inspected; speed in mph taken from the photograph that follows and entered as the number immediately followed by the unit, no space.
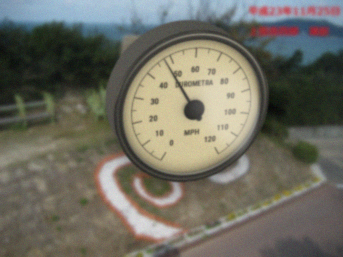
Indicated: 47.5mph
